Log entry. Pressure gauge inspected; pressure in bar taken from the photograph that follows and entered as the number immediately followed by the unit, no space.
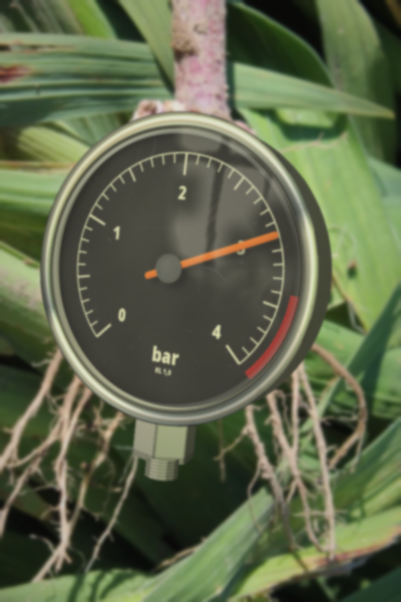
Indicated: 3bar
